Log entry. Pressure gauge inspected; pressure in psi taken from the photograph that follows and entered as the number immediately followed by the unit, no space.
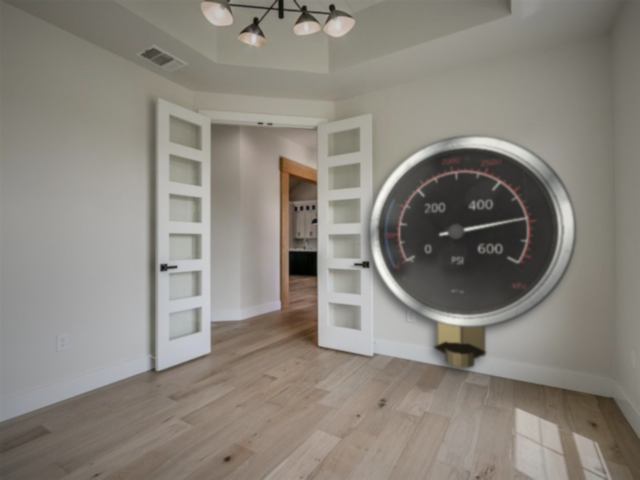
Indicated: 500psi
